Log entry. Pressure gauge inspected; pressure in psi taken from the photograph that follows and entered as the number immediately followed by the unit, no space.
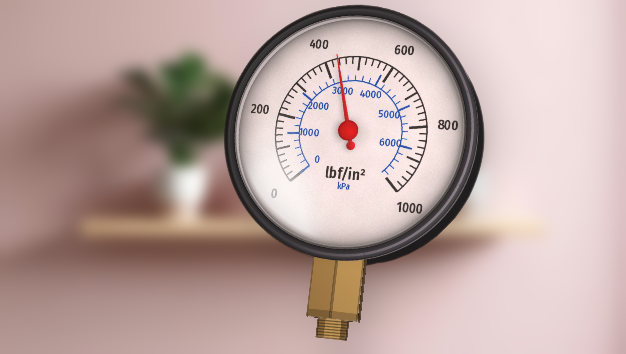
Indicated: 440psi
